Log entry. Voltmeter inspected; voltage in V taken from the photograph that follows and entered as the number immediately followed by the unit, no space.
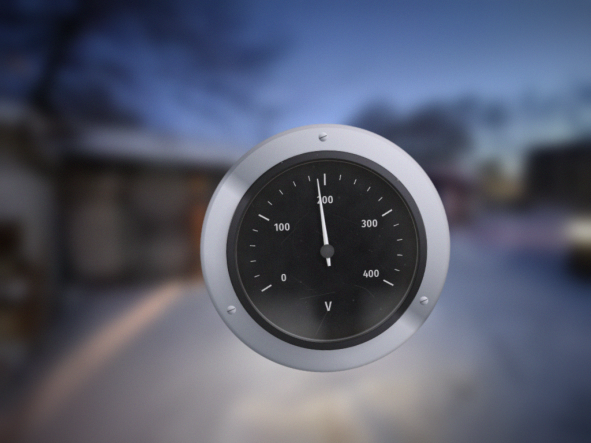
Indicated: 190V
